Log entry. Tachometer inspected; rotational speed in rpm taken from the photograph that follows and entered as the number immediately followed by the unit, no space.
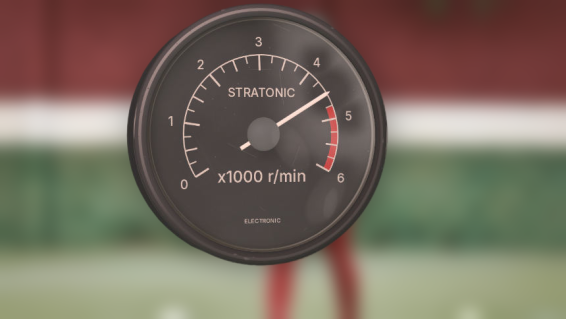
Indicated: 4500rpm
